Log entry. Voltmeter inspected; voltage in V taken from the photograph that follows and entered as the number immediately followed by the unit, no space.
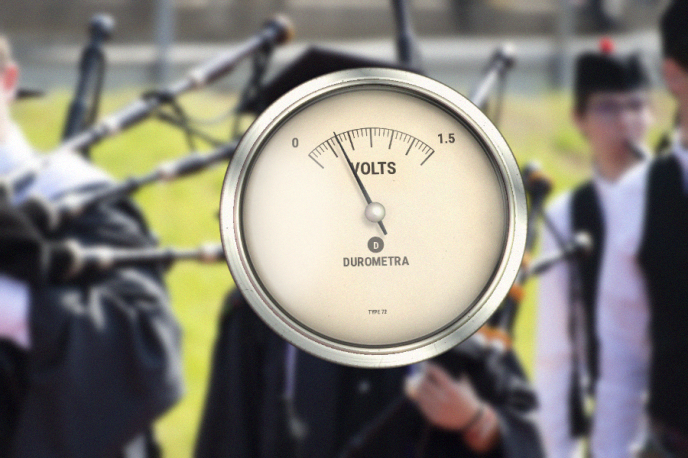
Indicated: 0.35V
